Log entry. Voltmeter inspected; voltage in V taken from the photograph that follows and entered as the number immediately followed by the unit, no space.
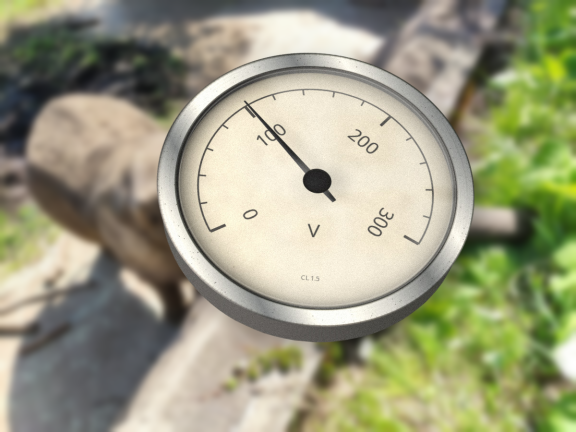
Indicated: 100V
